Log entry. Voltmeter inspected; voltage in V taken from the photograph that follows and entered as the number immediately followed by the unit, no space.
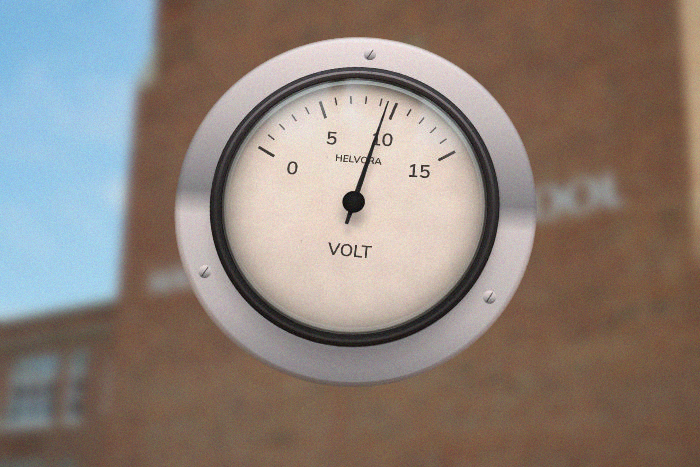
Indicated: 9.5V
